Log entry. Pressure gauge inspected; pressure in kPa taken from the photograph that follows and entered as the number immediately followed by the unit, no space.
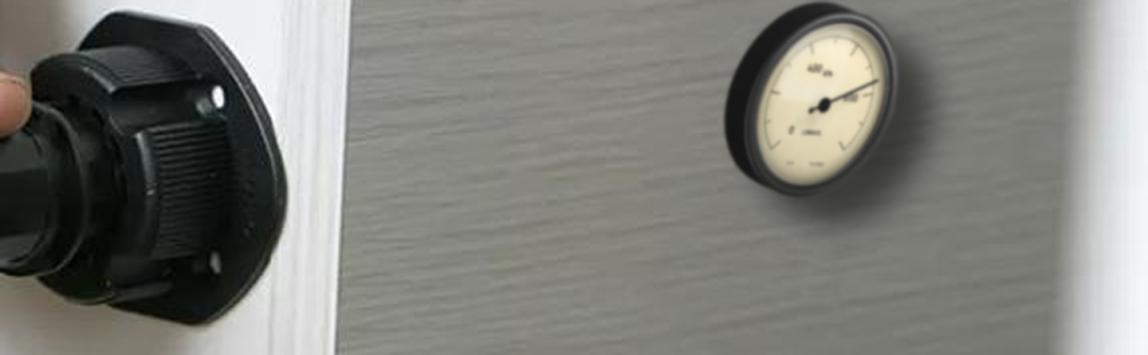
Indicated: 750kPa
